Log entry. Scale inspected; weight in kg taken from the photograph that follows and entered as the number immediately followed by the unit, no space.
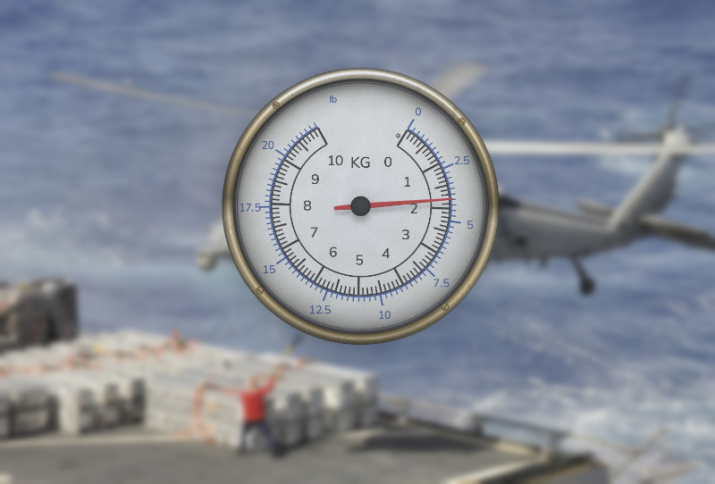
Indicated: 1.8kg
